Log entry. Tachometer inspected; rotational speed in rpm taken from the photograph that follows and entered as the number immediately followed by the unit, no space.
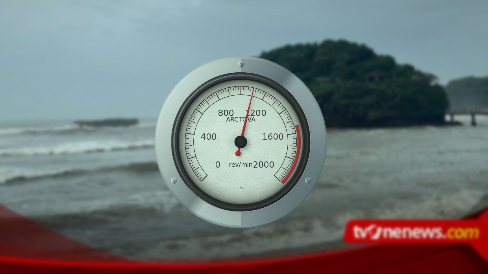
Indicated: 1100rpm
